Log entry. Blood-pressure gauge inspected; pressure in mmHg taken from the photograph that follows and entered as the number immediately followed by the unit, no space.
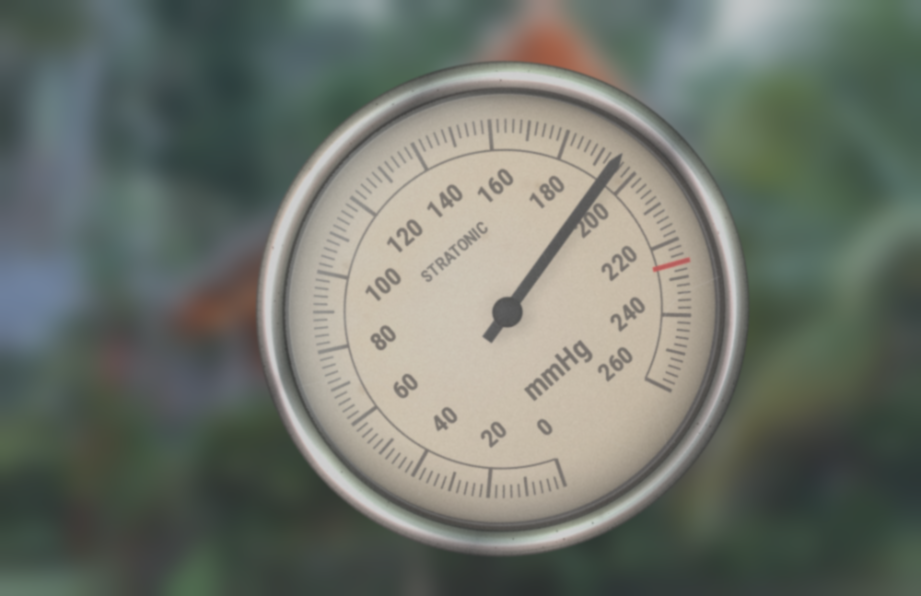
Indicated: 194mmHg
